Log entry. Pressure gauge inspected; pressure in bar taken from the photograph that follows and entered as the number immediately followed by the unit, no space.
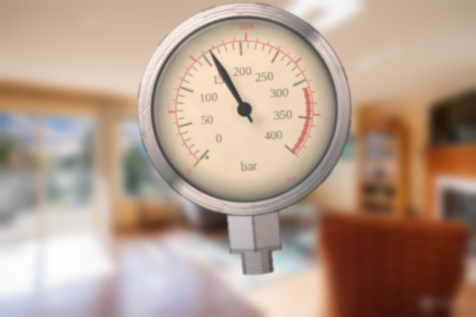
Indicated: 160bar
